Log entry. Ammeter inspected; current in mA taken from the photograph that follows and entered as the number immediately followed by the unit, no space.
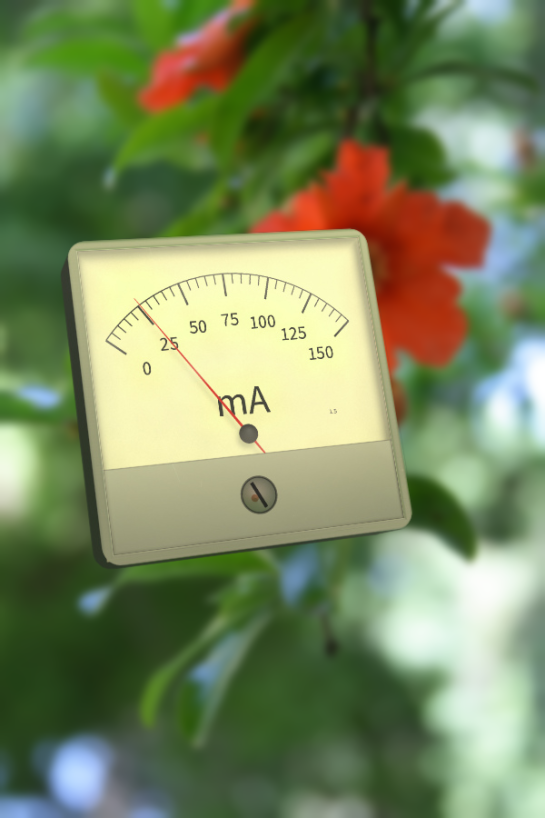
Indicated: 25mA
